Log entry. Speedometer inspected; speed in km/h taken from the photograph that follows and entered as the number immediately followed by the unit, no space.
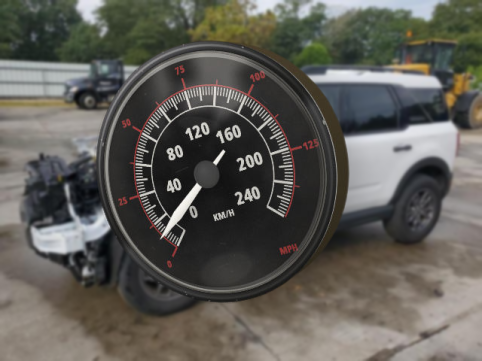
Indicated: 10km/h
